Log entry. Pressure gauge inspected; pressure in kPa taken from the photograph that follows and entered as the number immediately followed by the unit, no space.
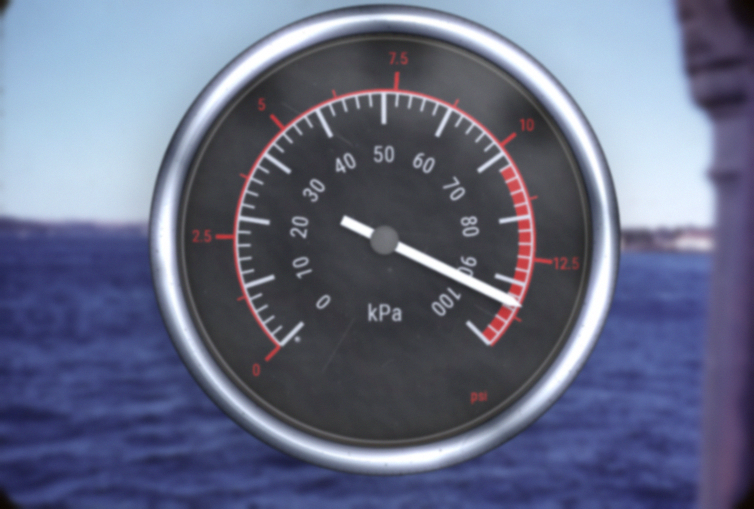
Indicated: 93kPa
